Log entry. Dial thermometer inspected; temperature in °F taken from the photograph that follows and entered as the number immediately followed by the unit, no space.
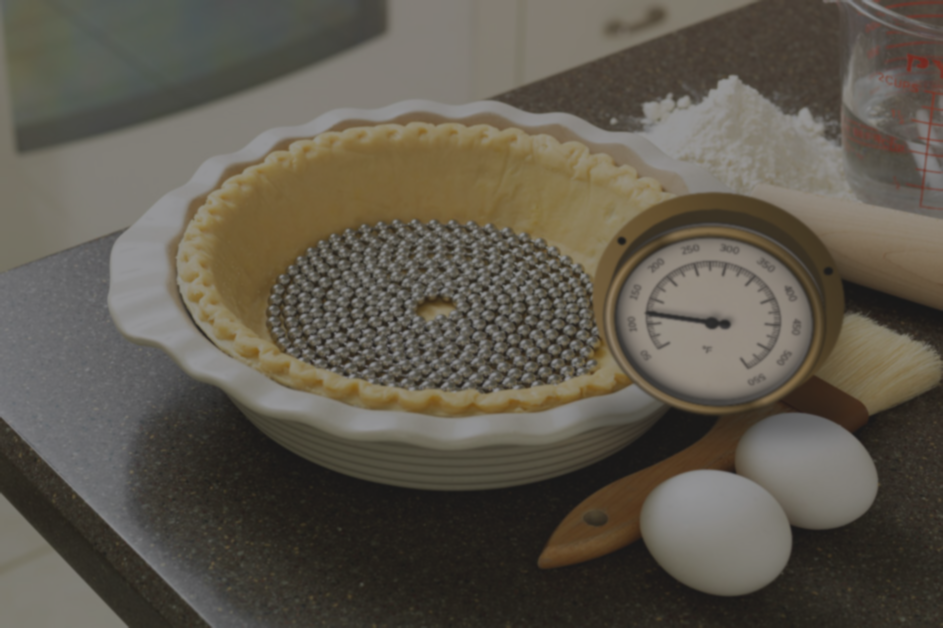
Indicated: 125°F
